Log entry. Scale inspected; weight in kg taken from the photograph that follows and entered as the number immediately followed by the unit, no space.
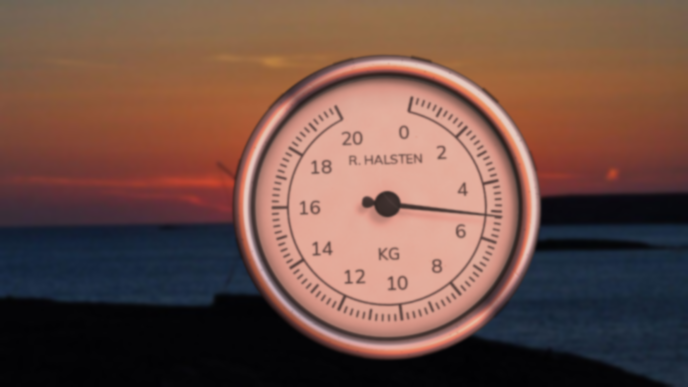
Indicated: 5.2kg
